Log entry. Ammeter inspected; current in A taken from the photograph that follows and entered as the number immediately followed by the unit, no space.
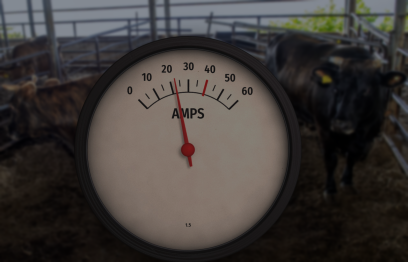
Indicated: 22.5A
